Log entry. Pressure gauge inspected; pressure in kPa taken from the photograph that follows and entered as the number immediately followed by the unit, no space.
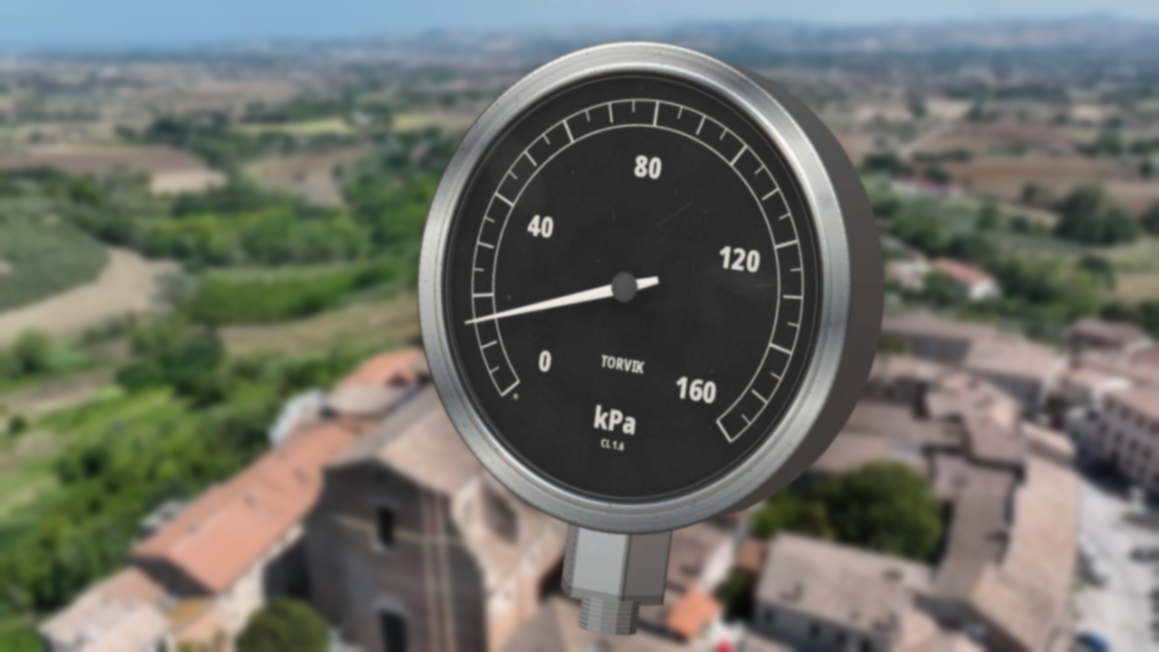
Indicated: 15kPa
